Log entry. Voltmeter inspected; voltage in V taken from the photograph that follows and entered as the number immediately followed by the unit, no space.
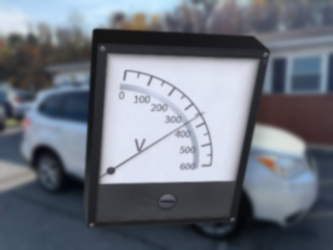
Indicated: 350V
